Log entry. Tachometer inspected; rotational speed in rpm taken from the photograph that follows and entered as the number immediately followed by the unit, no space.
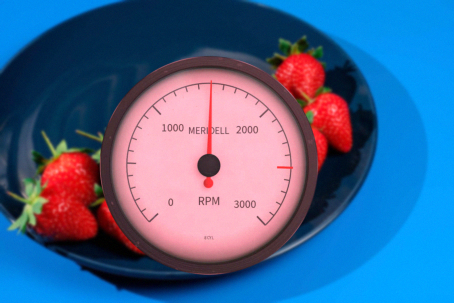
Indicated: 1500rpm
